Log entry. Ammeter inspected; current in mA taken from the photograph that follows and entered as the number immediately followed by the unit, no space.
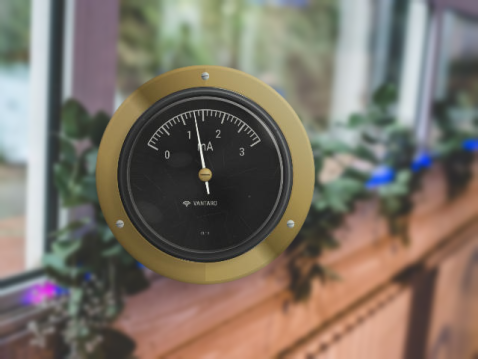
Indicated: 1.3mA
